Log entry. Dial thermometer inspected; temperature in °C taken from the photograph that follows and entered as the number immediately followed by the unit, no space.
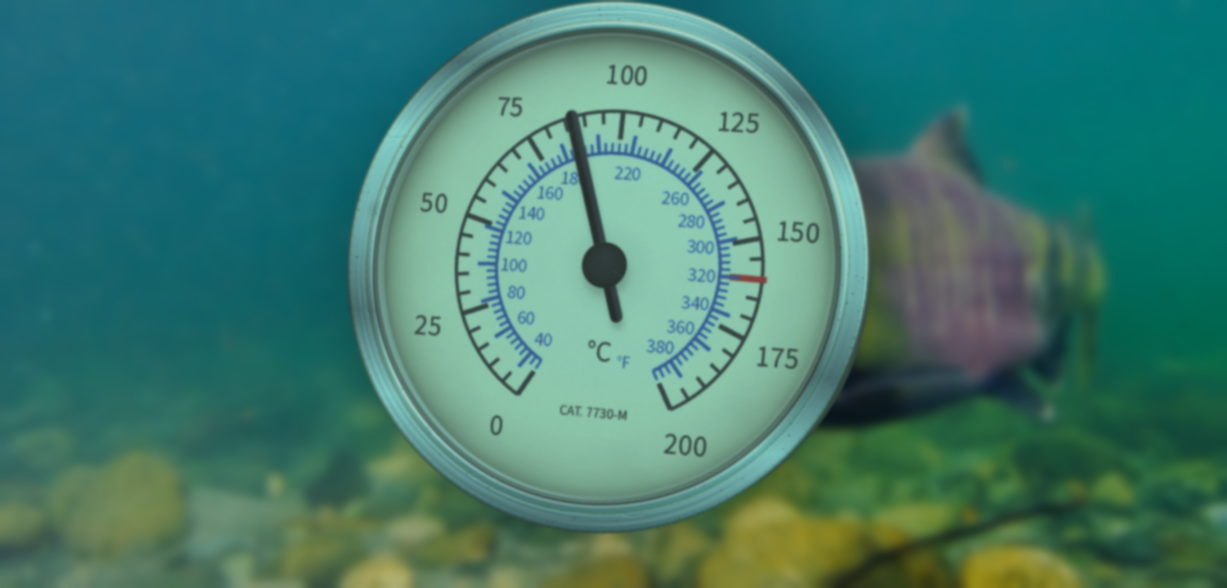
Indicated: 87.5°C
